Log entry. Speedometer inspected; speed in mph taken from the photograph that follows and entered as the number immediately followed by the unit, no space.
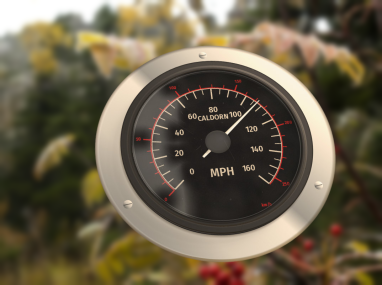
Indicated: 107.5mph
